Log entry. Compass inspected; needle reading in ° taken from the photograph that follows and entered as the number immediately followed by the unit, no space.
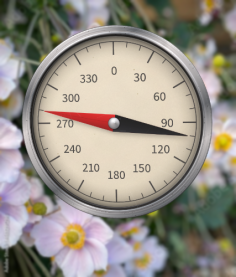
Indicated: 280°
